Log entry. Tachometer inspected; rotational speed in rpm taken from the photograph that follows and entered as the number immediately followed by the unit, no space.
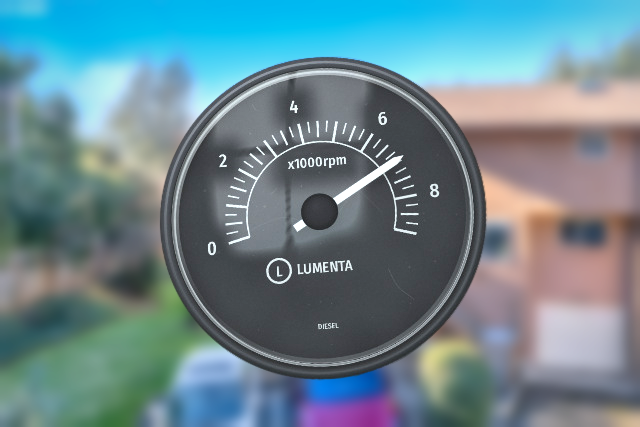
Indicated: 7000rpm
